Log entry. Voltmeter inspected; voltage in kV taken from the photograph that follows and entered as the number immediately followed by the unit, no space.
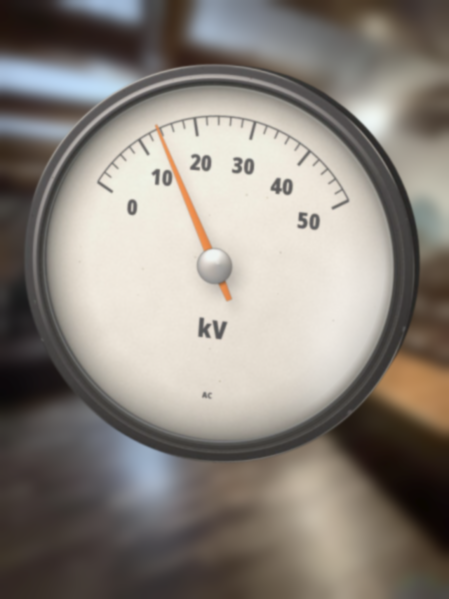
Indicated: 14kV
